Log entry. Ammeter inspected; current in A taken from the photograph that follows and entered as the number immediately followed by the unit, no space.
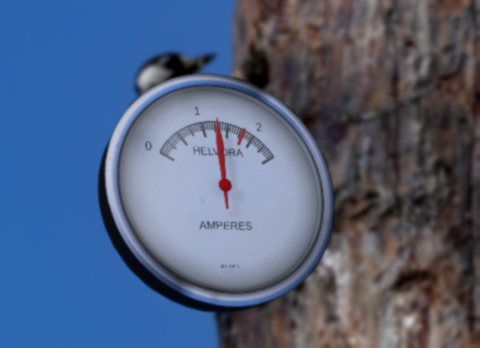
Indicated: 1.25A
